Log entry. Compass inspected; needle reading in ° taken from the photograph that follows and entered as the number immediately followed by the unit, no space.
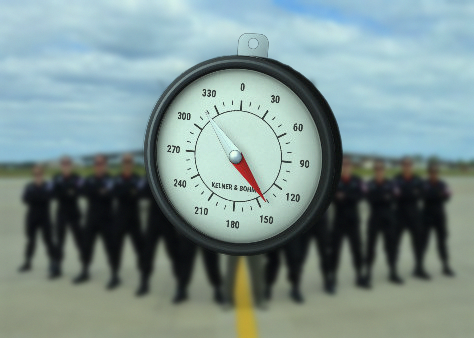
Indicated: 140°
